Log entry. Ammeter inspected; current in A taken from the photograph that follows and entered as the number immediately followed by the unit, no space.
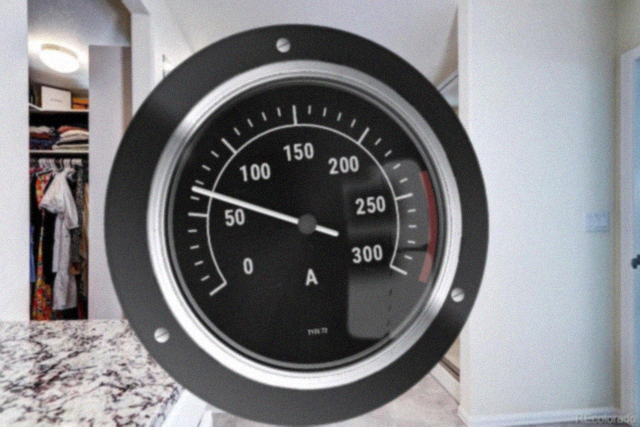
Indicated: 65A
